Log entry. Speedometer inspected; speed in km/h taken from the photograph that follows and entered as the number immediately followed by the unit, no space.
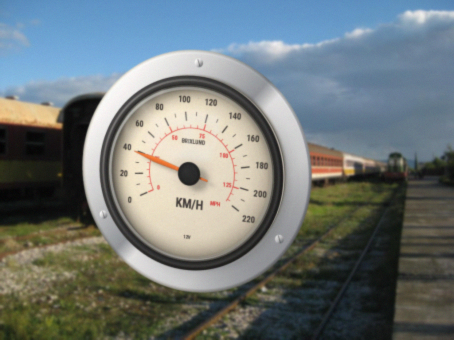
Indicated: 40km/h
